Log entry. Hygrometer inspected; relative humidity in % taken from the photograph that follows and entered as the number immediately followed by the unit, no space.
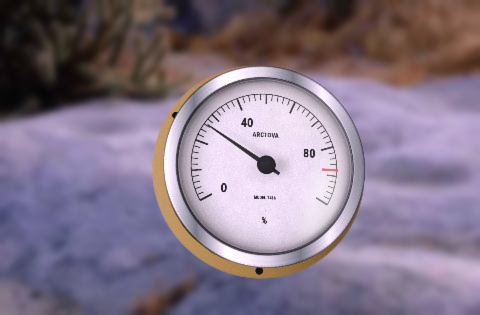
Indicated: 26%
